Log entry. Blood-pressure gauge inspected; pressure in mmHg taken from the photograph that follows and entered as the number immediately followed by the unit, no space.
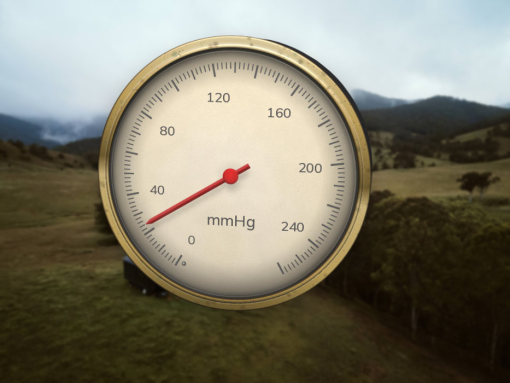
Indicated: 24mmHg
